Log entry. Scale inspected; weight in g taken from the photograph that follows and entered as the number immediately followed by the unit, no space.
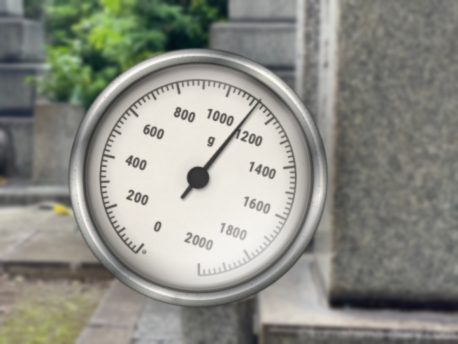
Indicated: 1120g
